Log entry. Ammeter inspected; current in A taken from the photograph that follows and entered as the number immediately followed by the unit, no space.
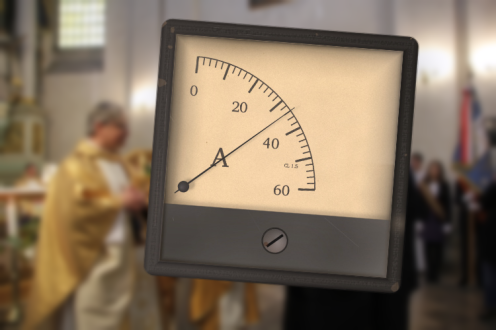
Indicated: 34A
